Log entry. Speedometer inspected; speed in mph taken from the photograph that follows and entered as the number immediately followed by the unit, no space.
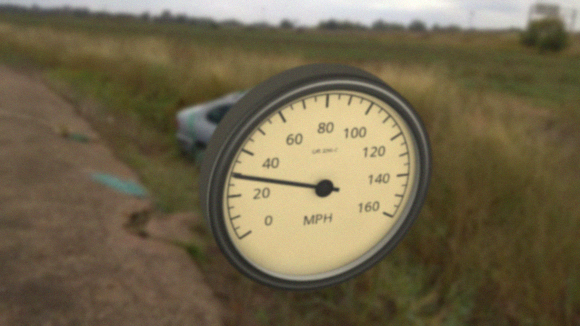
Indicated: 30mph
